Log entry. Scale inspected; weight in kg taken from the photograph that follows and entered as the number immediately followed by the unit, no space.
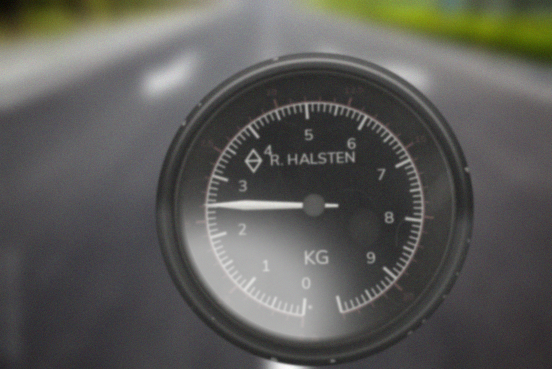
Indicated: 2.5kg
